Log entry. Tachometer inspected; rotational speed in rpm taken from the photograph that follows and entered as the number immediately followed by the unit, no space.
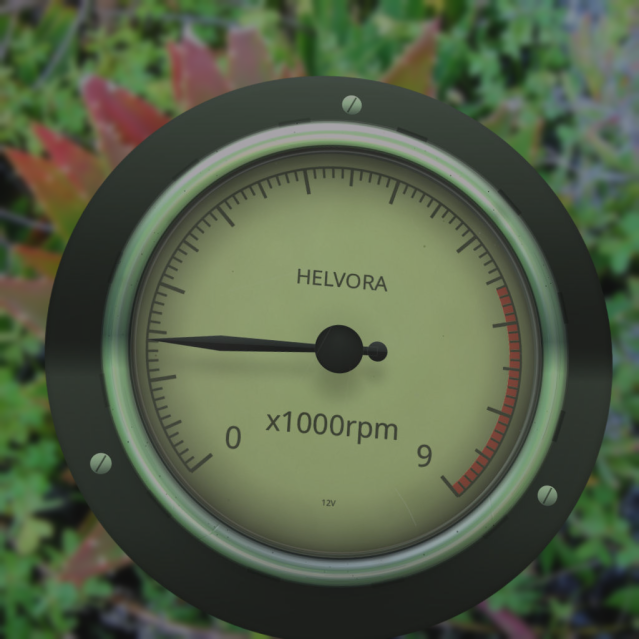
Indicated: 1400rpm
